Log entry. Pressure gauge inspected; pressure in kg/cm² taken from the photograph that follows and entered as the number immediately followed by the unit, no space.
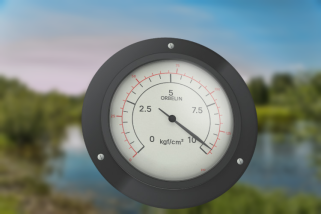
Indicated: 9.75kg/cm²
